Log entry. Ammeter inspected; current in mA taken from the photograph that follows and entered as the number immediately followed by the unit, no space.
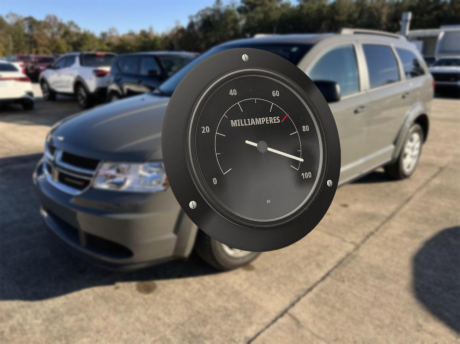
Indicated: 95mA
